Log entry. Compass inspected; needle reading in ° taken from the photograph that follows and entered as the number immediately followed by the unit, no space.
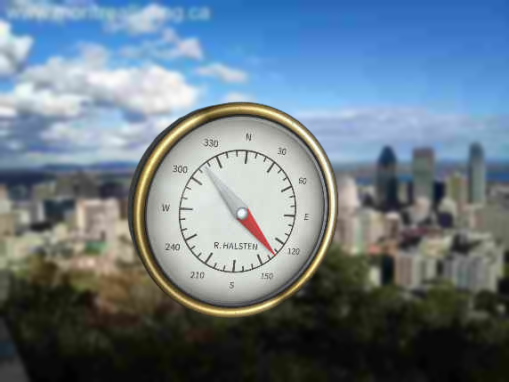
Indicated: 135°
